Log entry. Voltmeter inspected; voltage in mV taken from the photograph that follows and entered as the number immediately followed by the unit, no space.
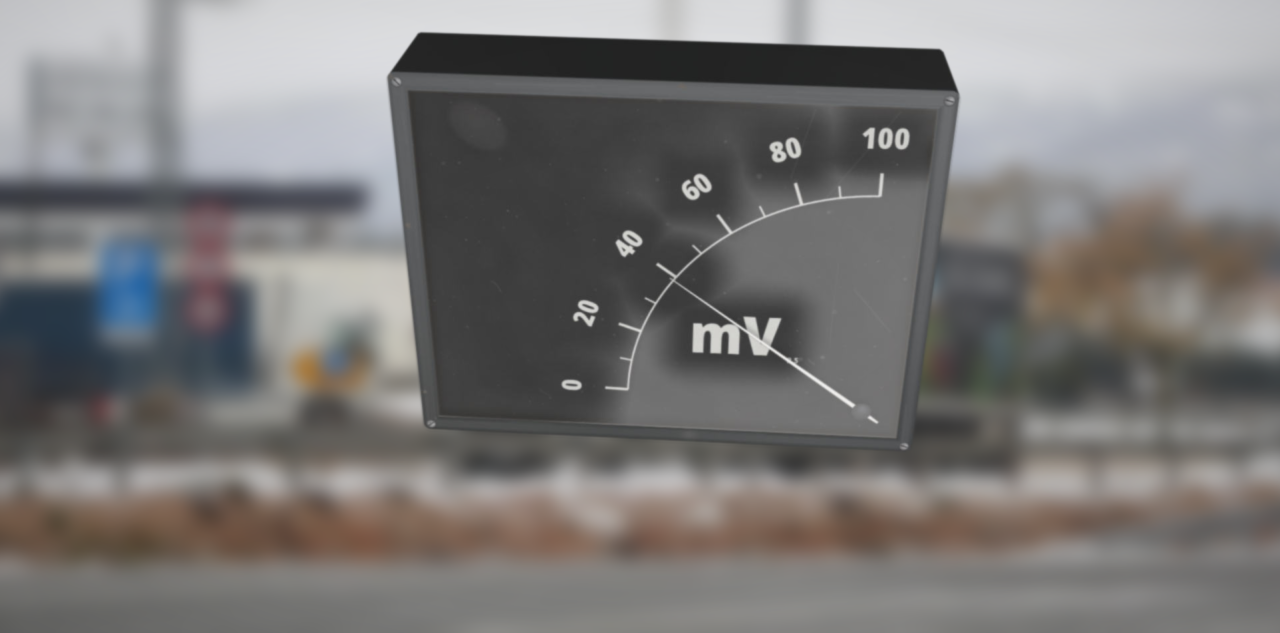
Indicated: 40mV
